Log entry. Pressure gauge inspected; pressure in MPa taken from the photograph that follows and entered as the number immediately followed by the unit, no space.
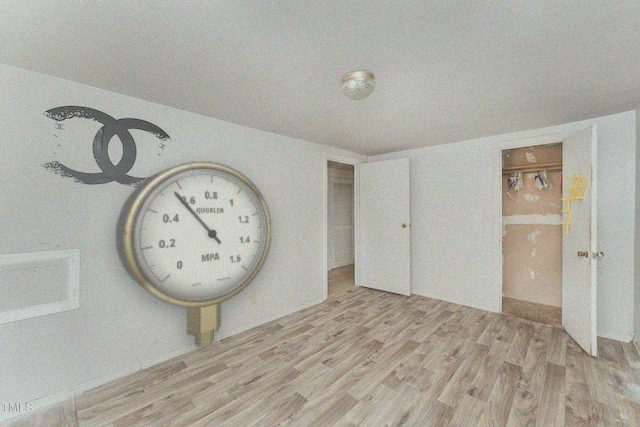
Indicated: 0.55MPa
